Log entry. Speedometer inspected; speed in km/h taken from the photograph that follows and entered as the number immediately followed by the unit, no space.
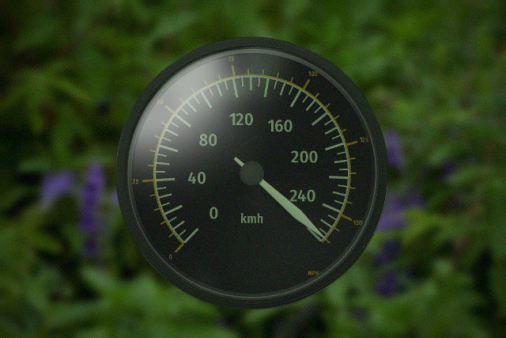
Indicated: 257.5km/h
